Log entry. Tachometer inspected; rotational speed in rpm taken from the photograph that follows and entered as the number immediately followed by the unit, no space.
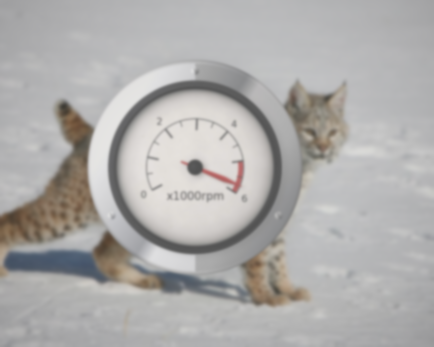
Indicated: 5750rpm
